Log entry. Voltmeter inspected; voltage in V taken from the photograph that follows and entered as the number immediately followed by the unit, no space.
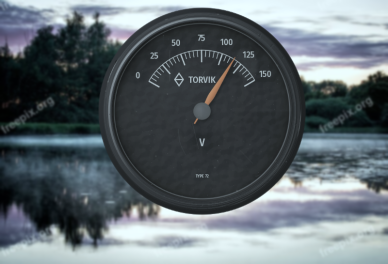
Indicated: 115V
